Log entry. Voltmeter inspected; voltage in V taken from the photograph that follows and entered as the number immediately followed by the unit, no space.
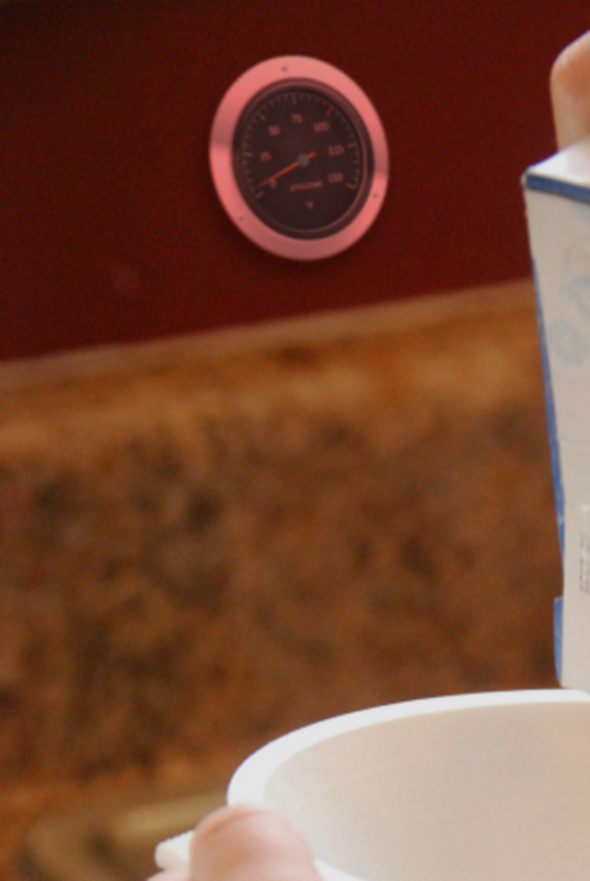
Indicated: 5V
